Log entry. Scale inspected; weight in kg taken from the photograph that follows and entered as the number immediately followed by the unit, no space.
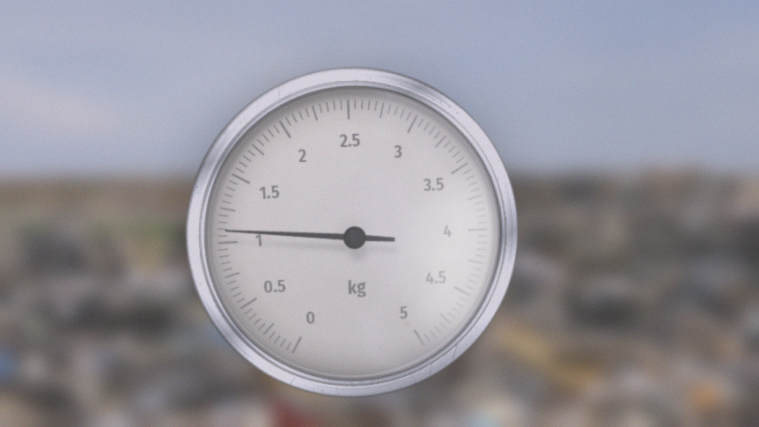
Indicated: 1.1kg
